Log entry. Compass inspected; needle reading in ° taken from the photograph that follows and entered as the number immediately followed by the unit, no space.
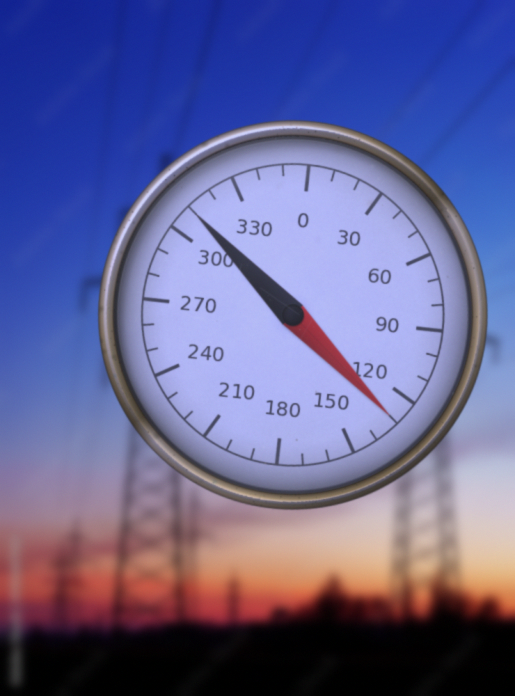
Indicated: 130°
